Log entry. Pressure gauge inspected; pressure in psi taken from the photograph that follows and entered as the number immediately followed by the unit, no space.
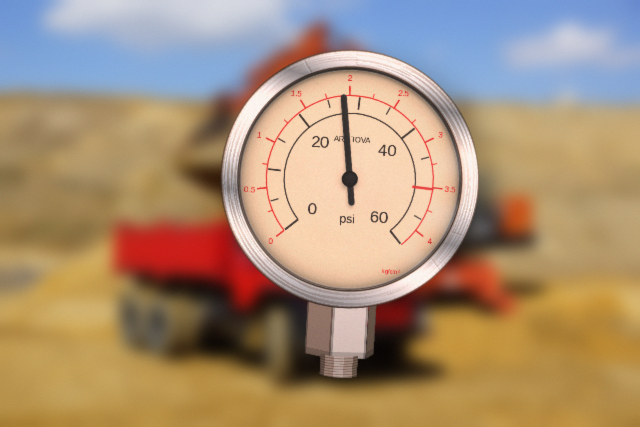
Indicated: 27.5psi
